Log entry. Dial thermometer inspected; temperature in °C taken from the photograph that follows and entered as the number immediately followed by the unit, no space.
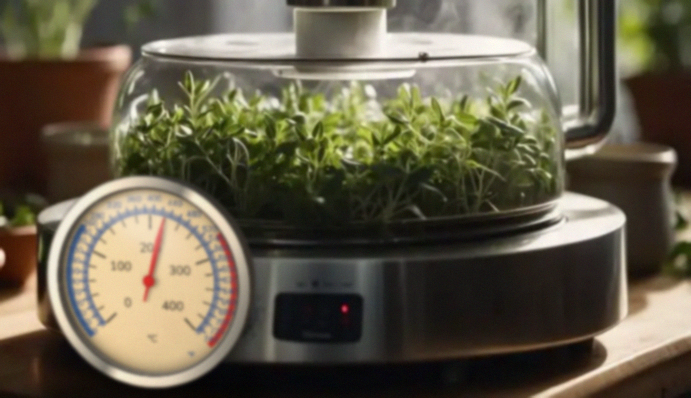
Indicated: 220°C
